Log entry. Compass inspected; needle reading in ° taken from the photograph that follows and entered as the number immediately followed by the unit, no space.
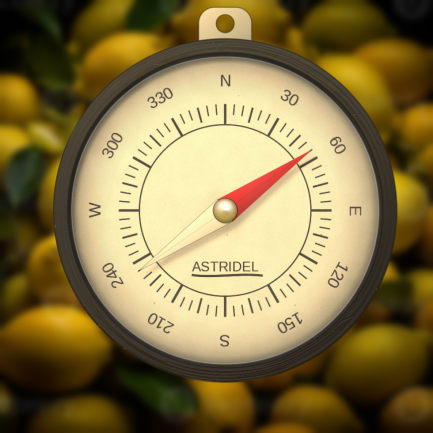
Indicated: 55°
